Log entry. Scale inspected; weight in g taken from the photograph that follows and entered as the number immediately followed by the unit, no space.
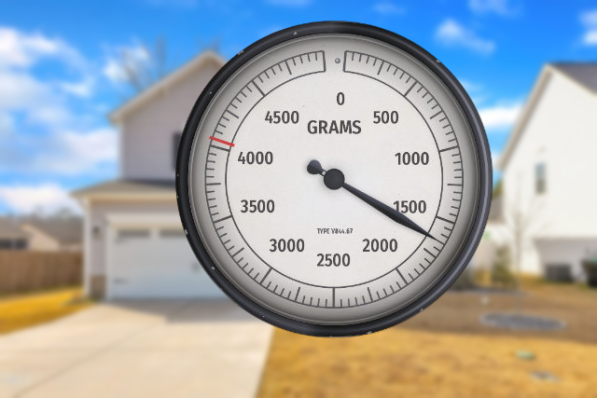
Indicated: 1650g
